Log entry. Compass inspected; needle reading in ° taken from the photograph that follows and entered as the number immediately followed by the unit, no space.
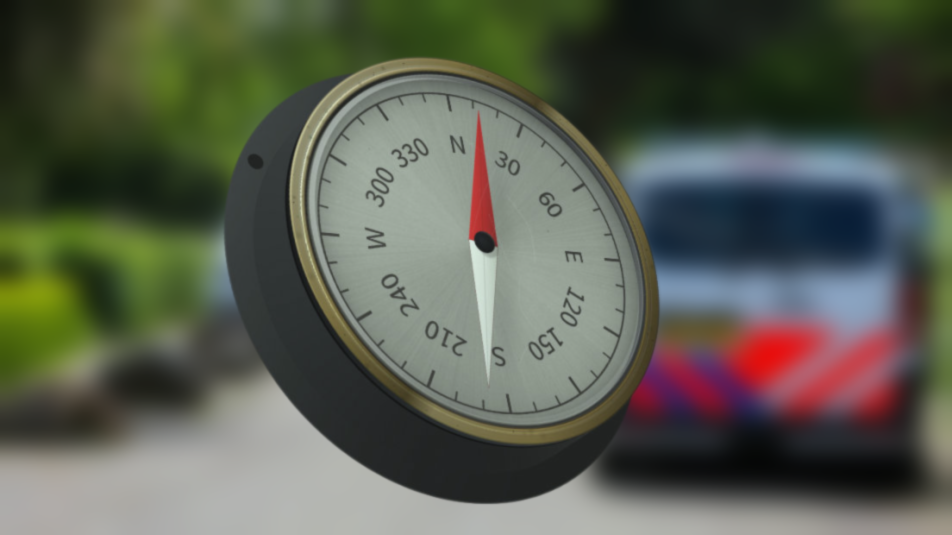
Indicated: 10°
